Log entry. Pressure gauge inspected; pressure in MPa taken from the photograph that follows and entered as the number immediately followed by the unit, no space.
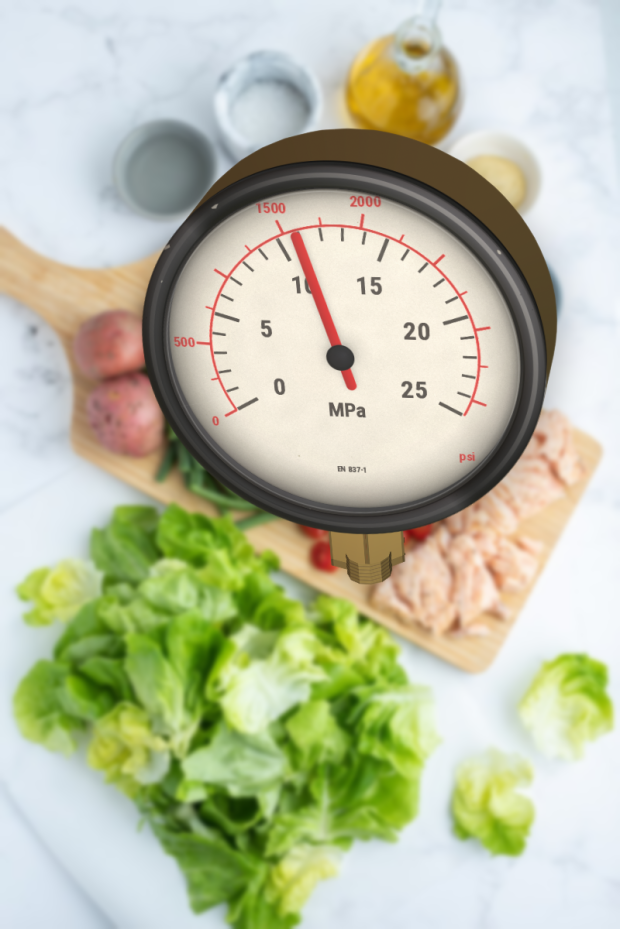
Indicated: 11MPa
